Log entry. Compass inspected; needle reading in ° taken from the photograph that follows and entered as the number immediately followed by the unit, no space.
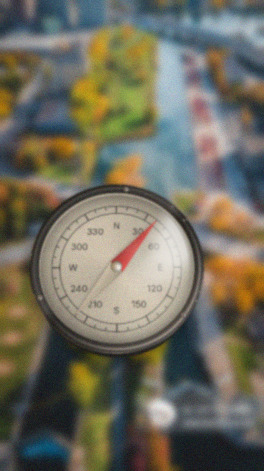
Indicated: 40°
